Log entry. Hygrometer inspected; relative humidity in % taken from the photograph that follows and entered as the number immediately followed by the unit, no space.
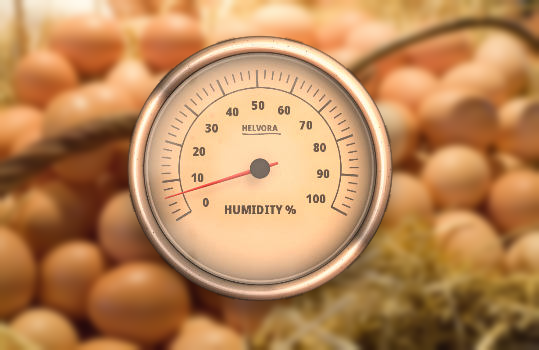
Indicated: 6%
